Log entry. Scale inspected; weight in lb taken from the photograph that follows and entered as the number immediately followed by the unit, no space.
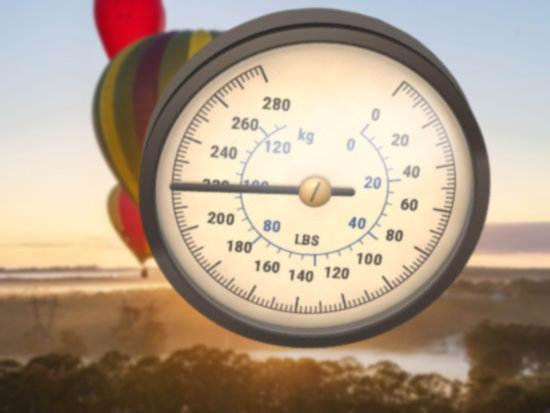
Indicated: 220lb
